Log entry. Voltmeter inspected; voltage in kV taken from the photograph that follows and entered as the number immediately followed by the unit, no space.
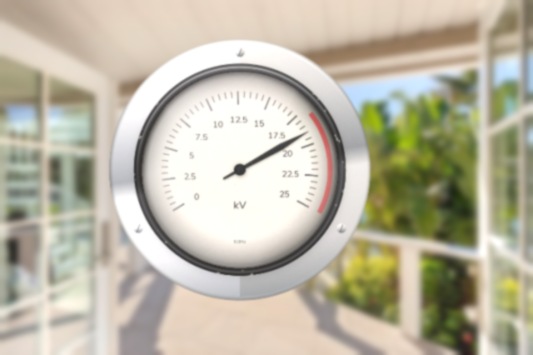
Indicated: 19kV
